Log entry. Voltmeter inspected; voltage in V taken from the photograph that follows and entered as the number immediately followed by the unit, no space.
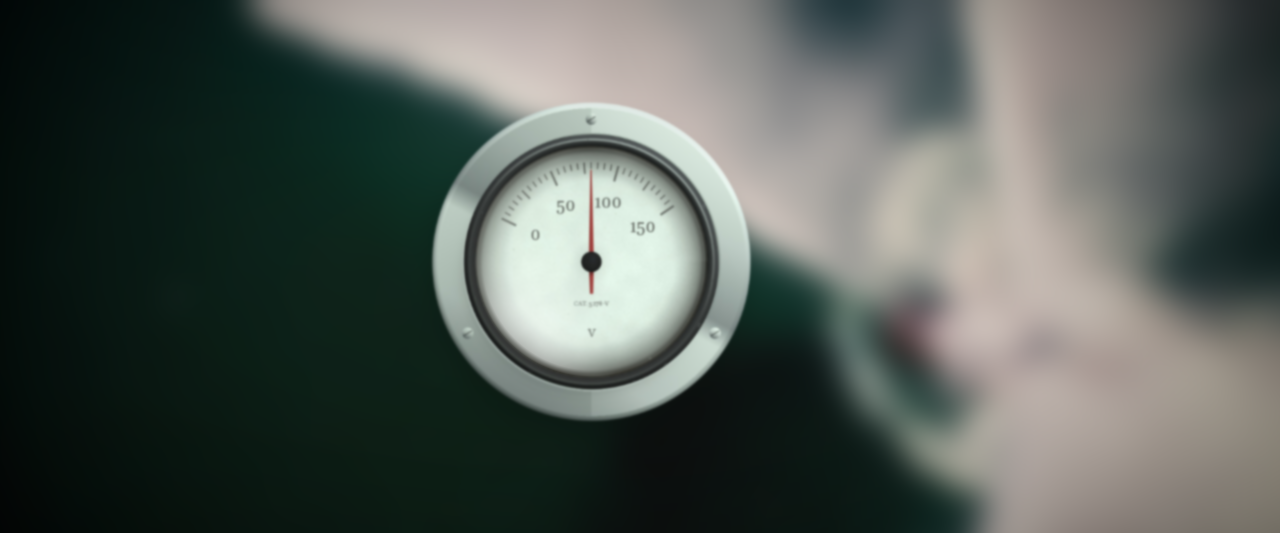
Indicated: 80V
